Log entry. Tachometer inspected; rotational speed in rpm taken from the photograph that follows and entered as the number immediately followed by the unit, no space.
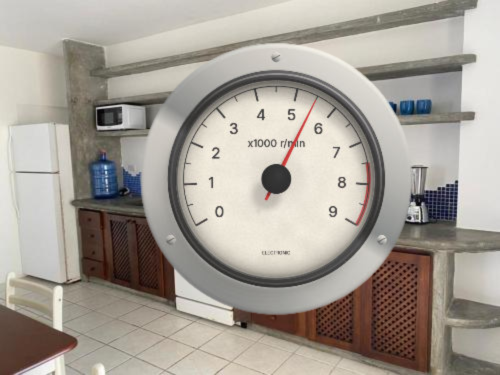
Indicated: 5500rpm
